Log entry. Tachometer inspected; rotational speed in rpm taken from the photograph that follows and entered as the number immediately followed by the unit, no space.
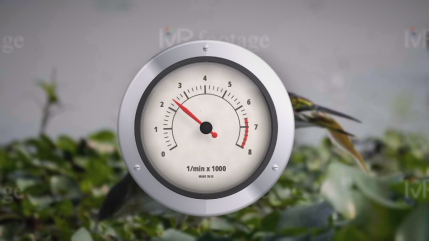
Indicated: 2400rpm
